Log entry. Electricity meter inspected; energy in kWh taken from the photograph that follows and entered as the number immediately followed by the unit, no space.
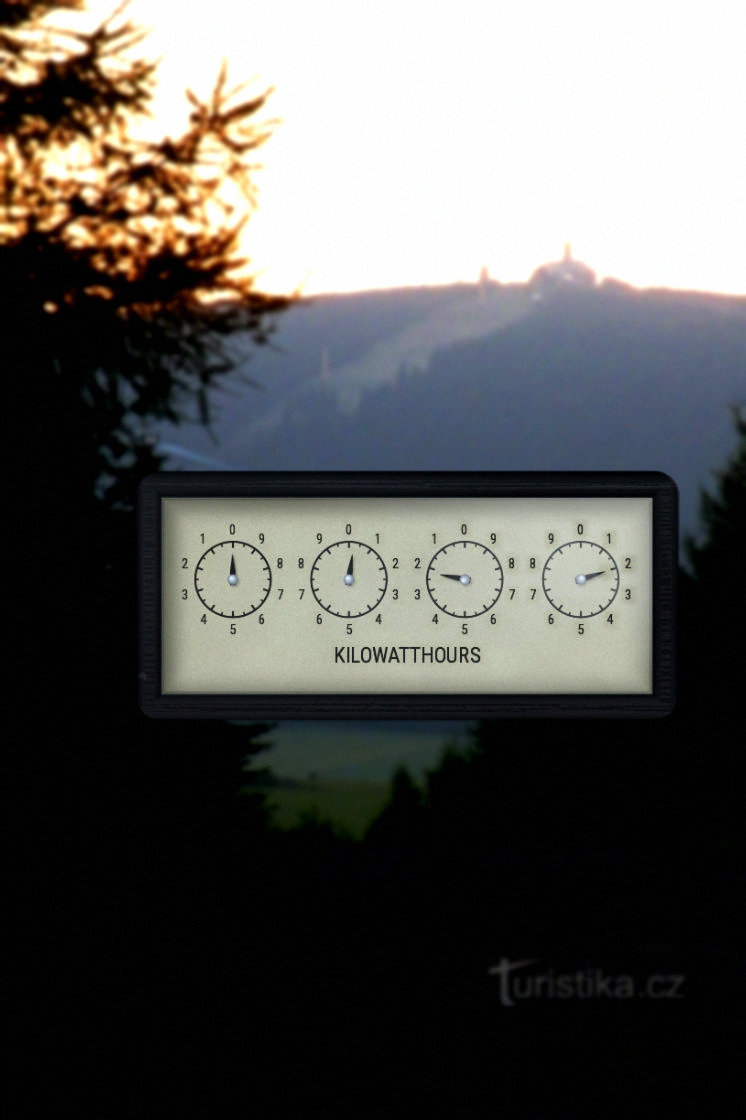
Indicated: 22kWh
